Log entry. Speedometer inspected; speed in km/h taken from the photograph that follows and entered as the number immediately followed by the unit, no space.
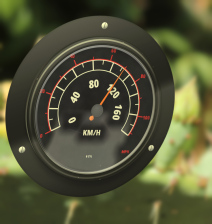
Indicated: 110km/h
